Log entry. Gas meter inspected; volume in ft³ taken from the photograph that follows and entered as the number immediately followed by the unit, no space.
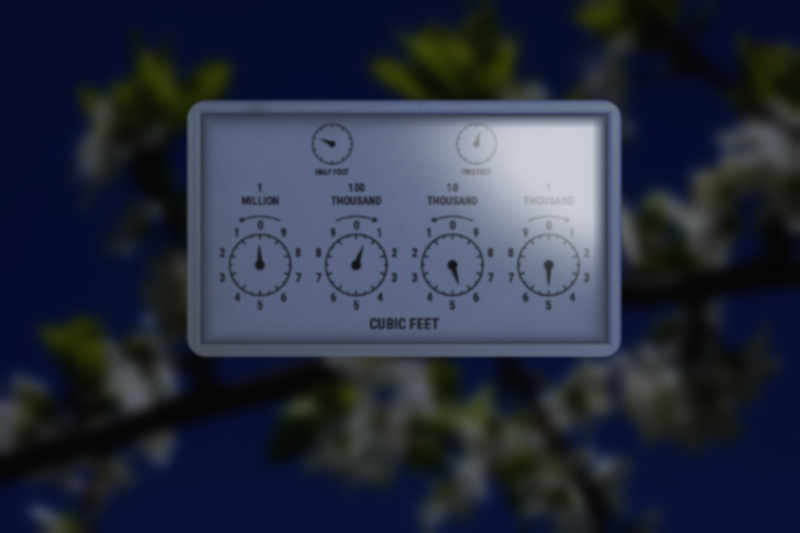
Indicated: 5500ft³
